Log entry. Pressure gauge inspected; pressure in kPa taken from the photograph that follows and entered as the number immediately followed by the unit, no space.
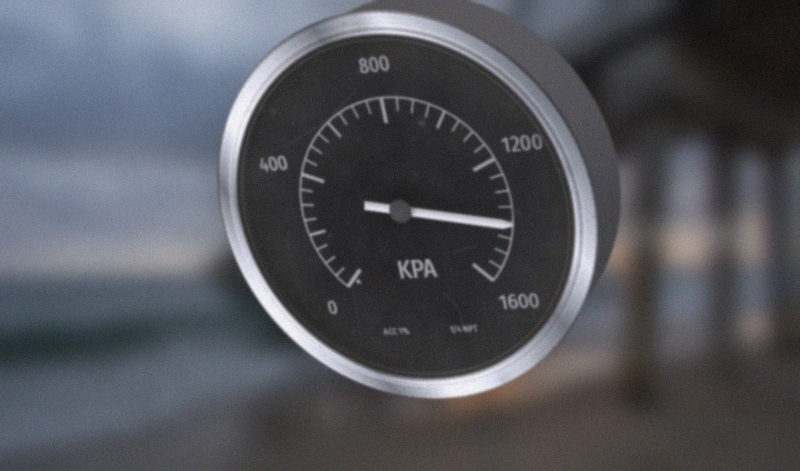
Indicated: 1400kPa
